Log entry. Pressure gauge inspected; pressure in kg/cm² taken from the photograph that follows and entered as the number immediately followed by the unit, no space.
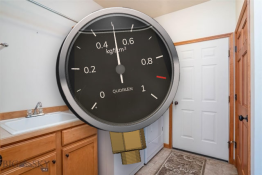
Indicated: 0.5kg/cm²
